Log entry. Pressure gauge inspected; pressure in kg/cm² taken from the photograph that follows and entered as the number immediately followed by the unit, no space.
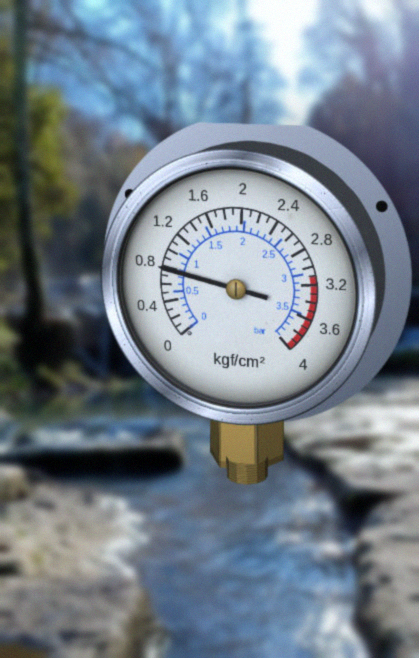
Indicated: 0.8kg/cm²
